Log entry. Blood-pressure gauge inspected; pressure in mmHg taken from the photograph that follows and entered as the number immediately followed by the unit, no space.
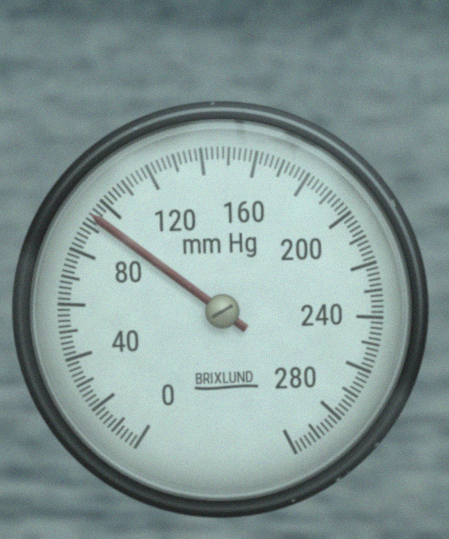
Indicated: 94mmHg
